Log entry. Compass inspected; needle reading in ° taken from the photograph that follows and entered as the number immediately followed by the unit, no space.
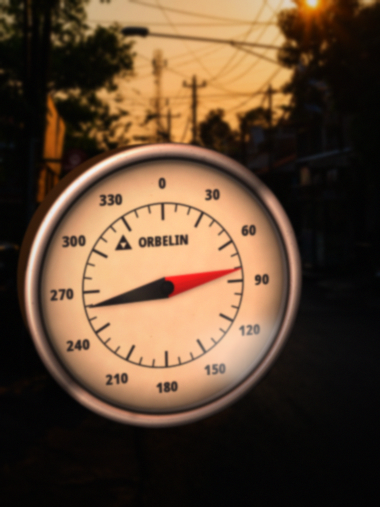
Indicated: 80°
